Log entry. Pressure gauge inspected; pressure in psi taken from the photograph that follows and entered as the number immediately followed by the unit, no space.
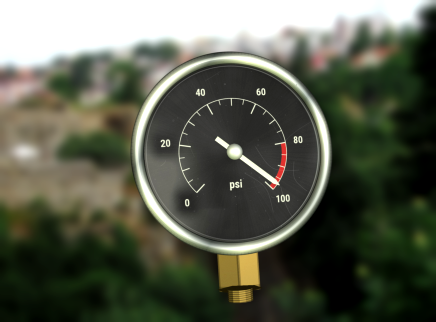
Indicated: 97.5psi
